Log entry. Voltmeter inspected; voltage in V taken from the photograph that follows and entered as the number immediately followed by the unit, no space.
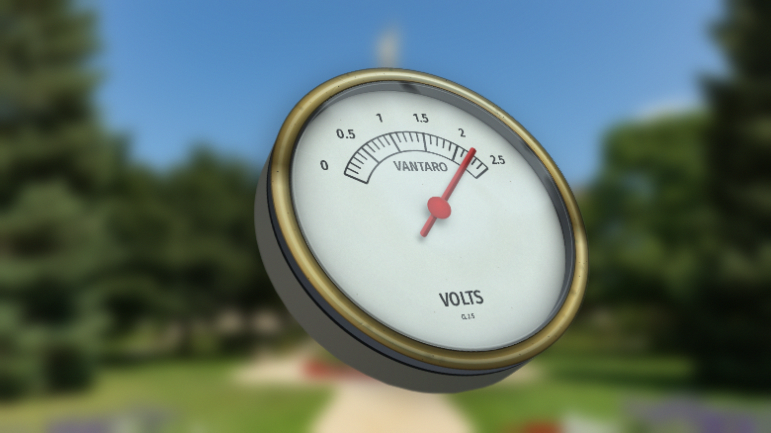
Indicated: 2.2V
